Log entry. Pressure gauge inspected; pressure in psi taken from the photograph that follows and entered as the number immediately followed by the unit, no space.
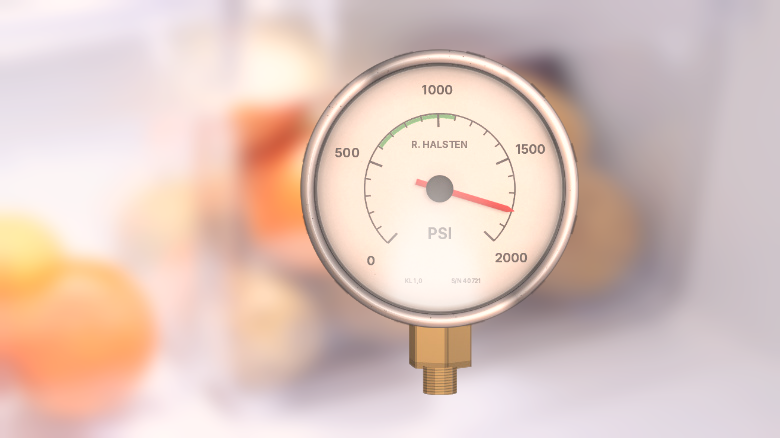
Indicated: 1800psi
